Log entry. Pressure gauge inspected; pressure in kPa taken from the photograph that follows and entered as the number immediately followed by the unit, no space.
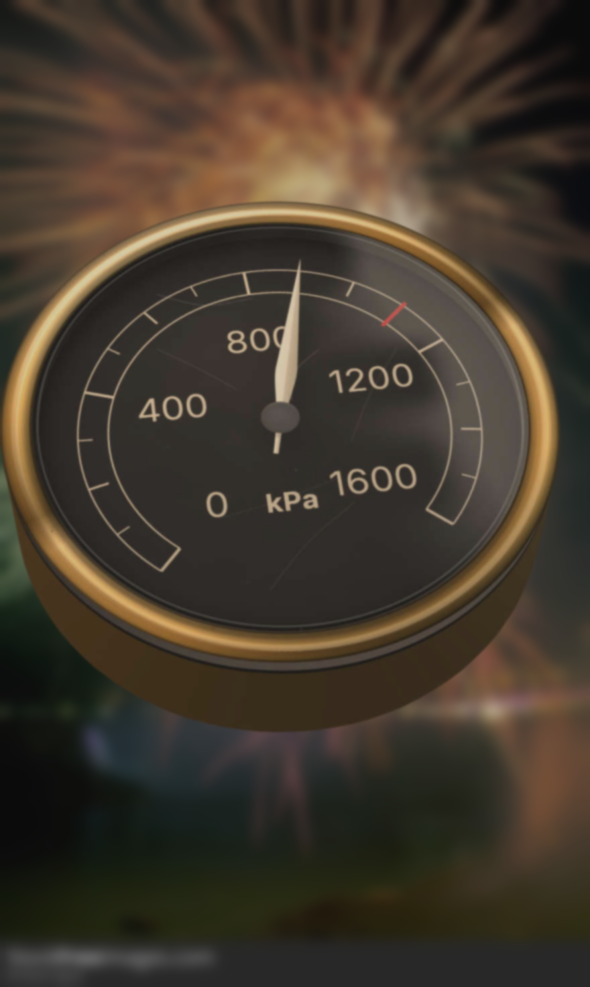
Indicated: 900kPa
